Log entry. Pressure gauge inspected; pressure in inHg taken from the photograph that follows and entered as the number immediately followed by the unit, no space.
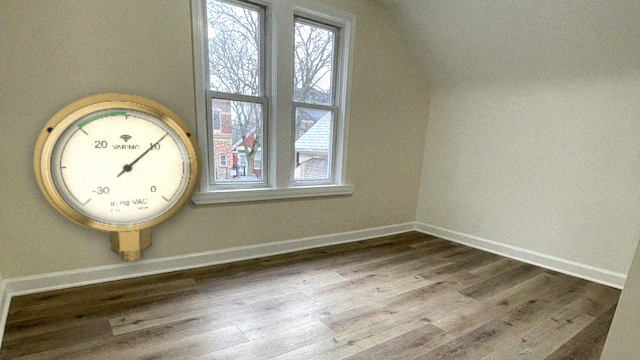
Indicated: -10inHg
